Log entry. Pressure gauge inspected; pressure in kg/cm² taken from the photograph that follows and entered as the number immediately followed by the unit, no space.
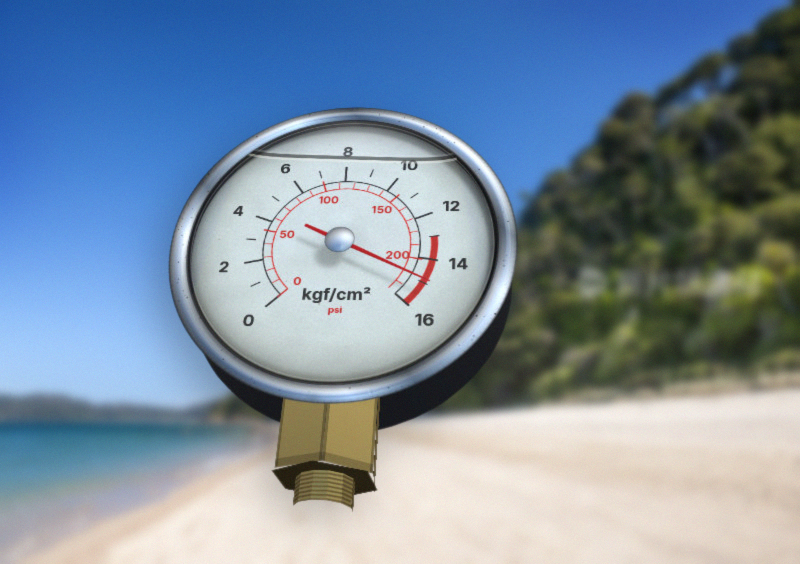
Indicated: 15kg/cm²
